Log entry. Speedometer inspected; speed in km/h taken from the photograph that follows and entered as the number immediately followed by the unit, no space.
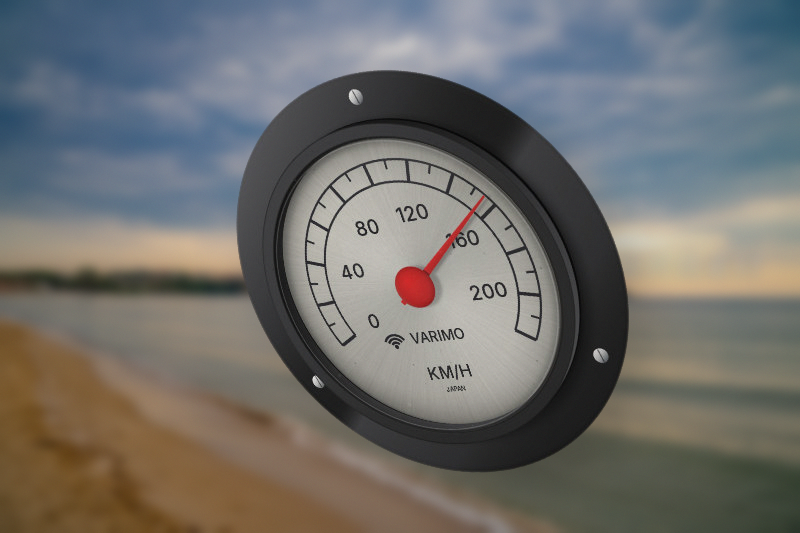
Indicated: 155km/h
